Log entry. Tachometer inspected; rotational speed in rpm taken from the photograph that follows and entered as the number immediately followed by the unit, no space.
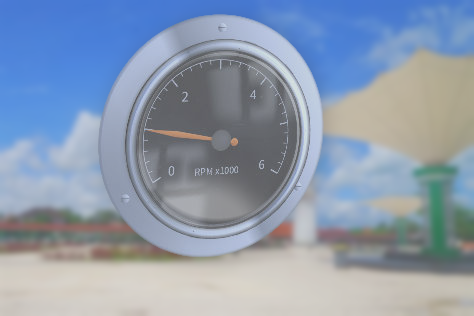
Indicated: 1000rpm
